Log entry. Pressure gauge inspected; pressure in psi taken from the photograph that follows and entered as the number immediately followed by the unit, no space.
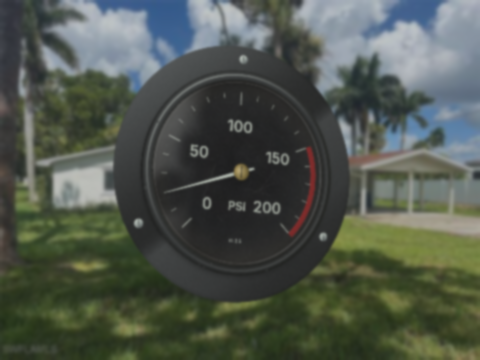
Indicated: 20psi
